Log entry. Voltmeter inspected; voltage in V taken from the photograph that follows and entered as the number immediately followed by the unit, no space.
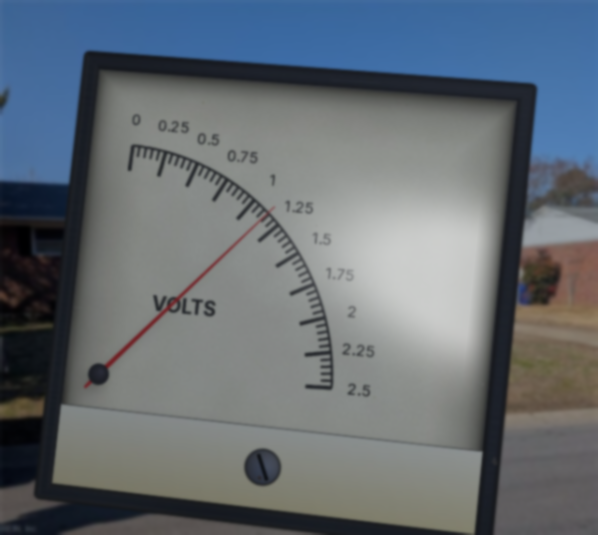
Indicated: 1.15V
